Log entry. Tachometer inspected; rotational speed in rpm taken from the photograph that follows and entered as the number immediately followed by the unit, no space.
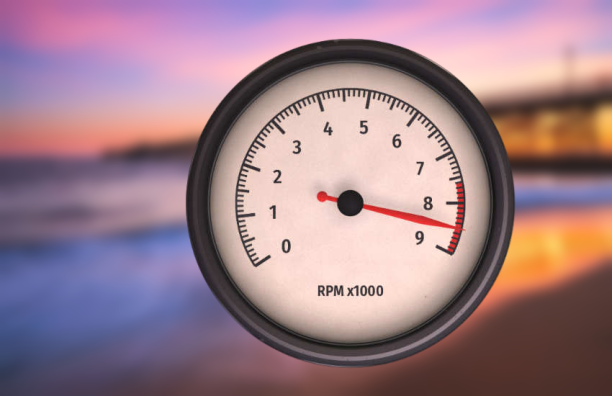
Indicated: 8500rpm
